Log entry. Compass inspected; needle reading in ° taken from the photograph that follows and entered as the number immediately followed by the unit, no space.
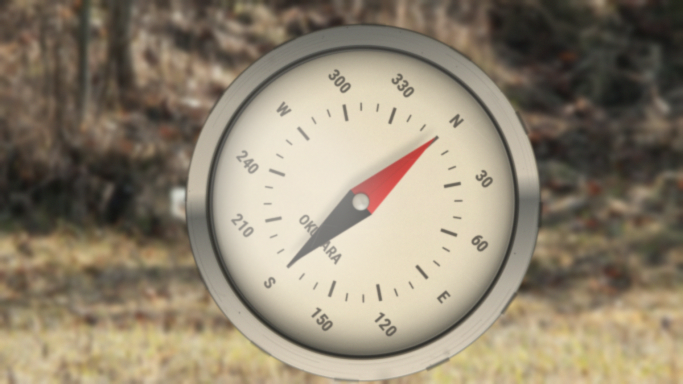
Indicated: 0°
